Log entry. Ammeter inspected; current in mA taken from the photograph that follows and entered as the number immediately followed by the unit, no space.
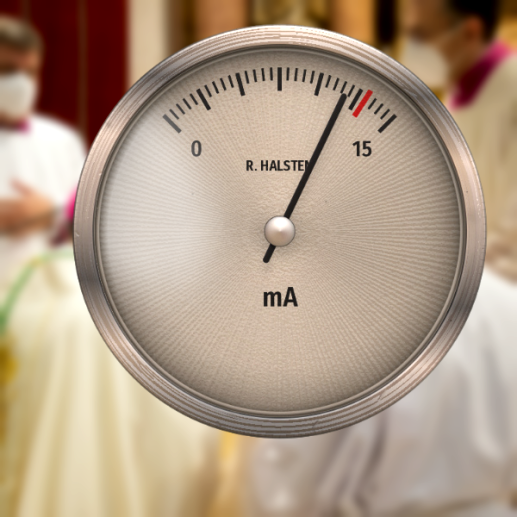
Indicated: 11.75mA
